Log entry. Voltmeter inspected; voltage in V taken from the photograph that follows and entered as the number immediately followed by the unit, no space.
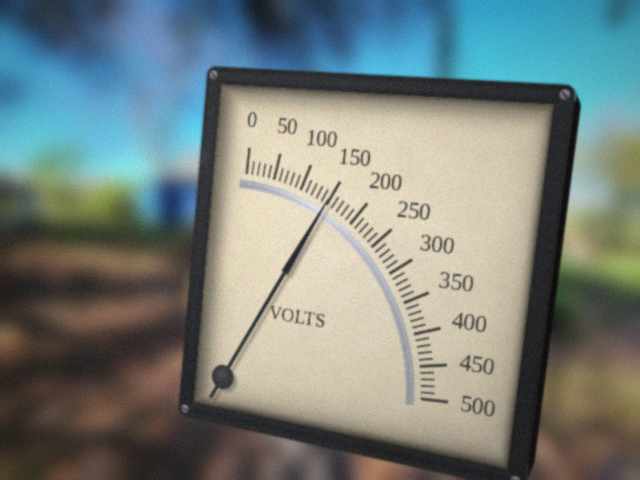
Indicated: 150V
